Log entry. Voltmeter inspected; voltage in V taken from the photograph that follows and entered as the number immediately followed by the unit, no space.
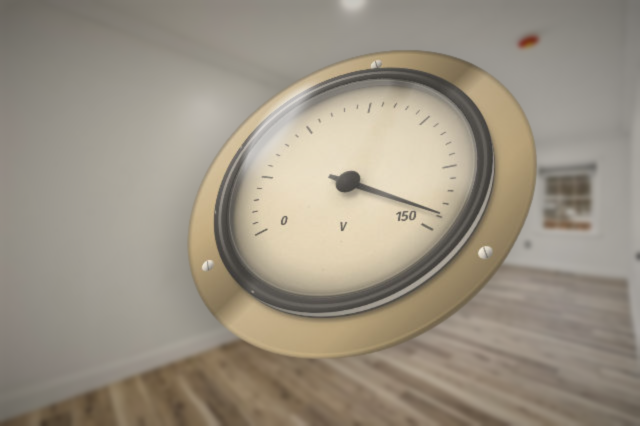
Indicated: 145V
